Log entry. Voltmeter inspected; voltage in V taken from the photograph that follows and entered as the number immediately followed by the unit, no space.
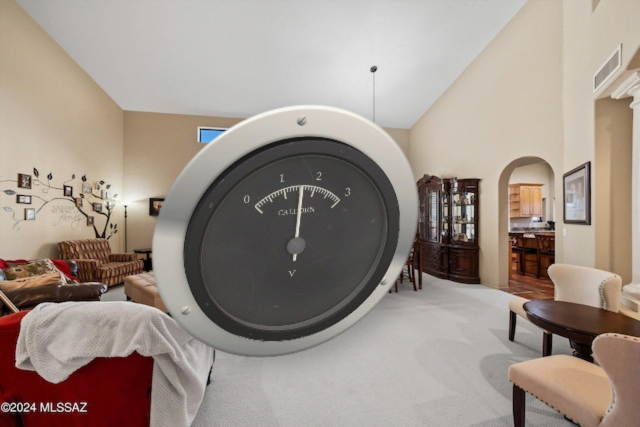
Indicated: 1.5V
